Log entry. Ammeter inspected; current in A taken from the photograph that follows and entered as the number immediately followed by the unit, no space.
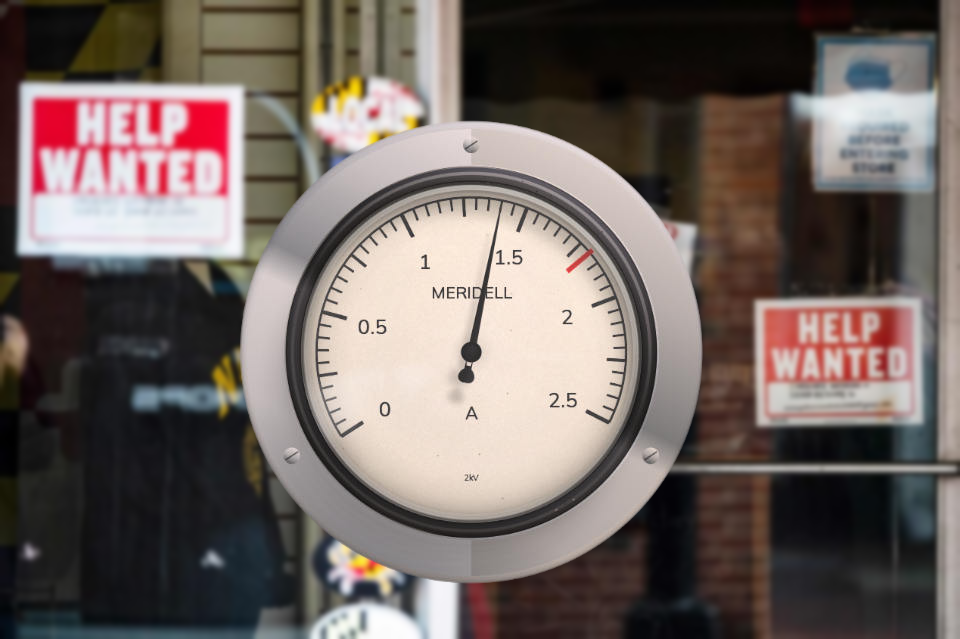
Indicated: 1.4A
